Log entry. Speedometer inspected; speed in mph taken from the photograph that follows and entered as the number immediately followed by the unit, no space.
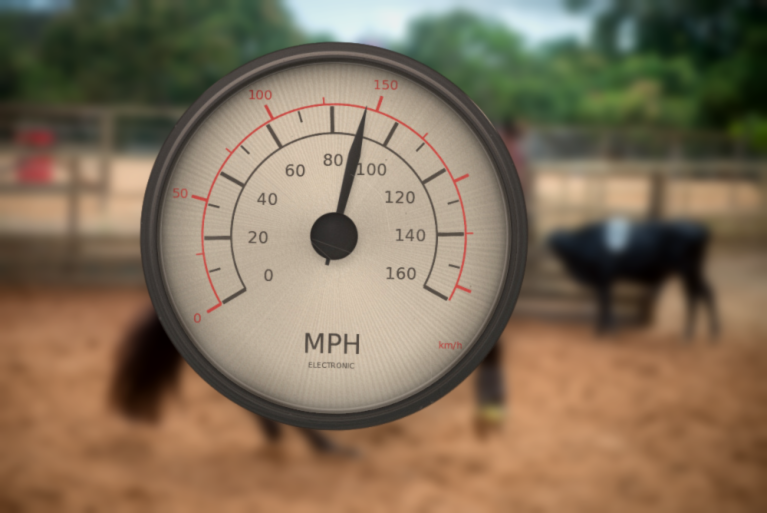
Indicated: 90mph
